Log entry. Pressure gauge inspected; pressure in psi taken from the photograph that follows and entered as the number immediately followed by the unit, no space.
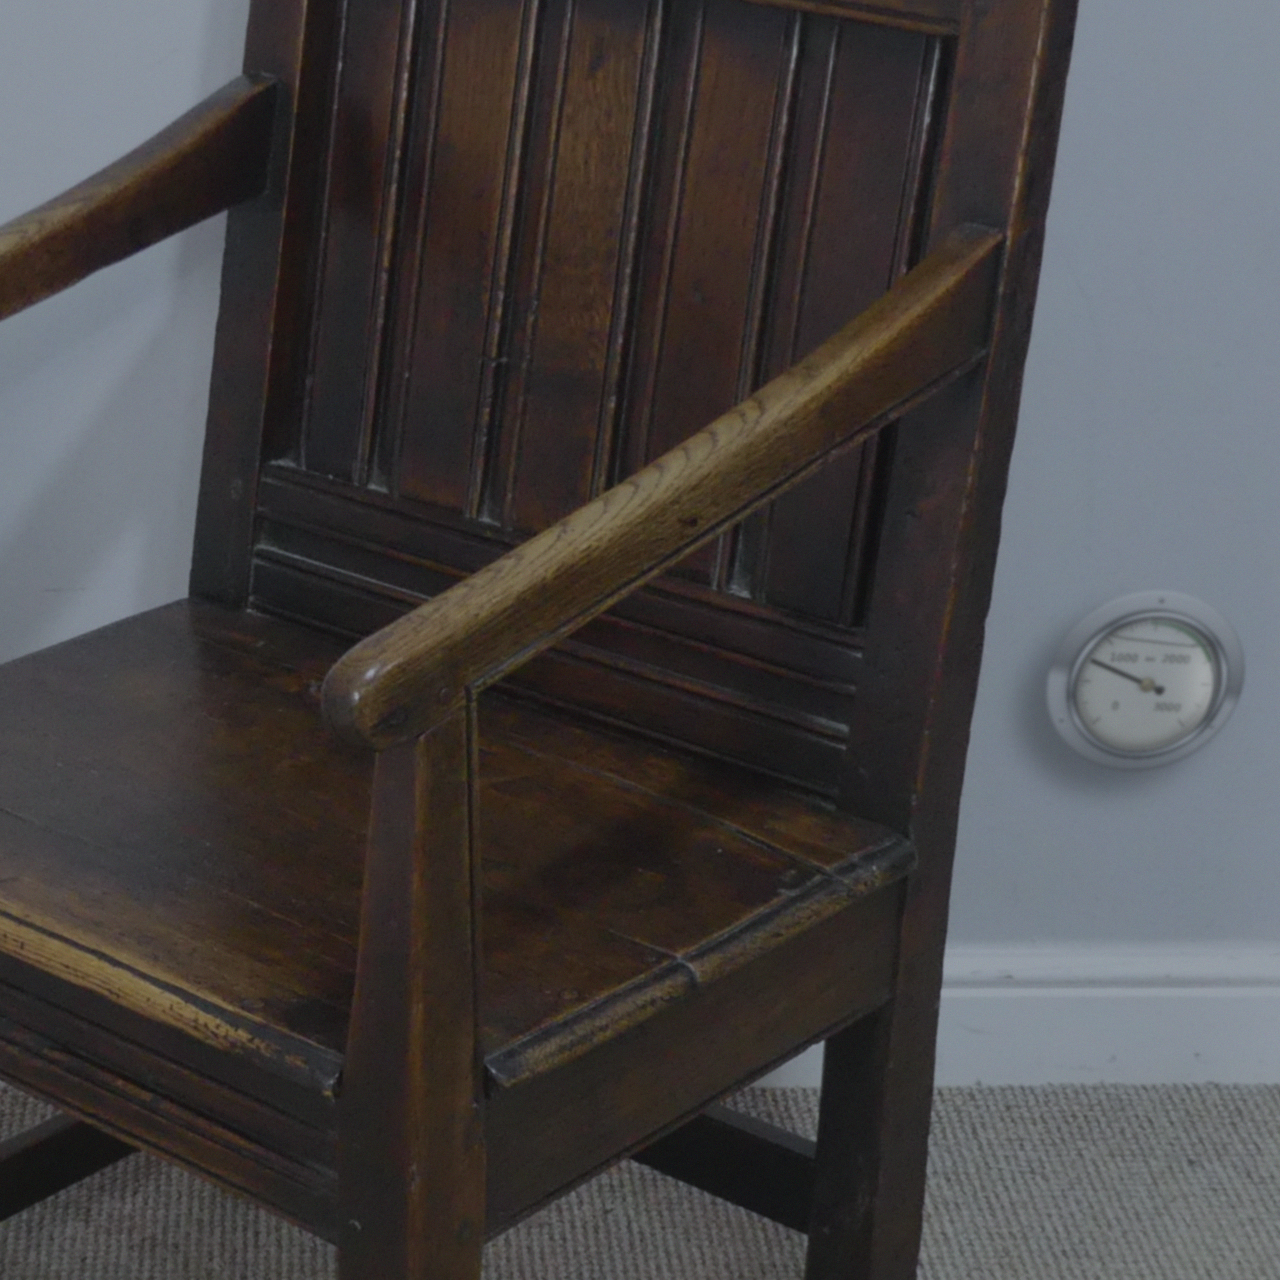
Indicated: 750psi
